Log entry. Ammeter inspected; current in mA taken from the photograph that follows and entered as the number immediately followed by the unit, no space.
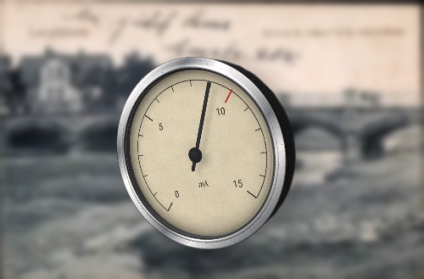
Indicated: 9mA
